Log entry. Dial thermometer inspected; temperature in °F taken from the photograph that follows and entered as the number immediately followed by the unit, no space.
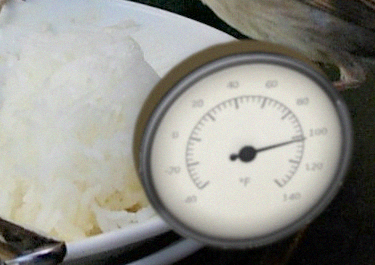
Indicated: 100°F
